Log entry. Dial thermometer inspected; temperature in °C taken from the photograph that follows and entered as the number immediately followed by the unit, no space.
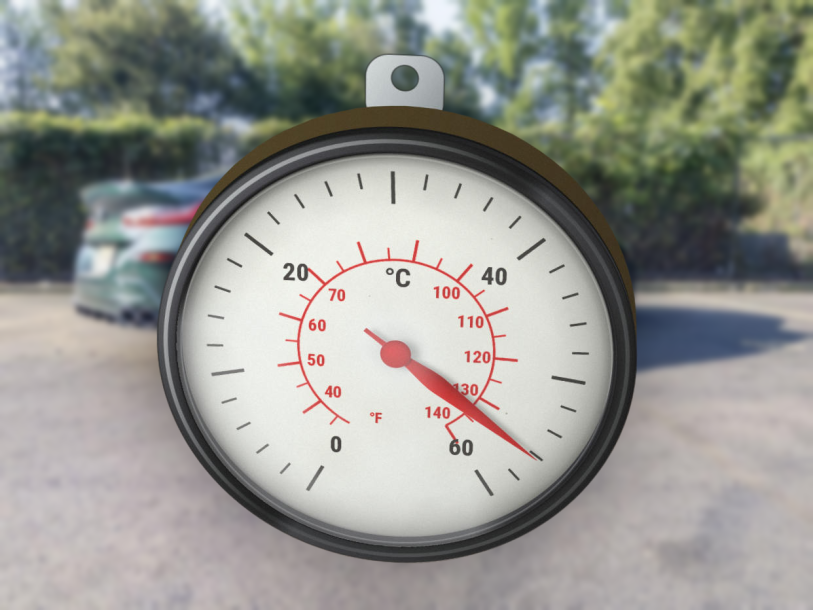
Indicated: 56°C
